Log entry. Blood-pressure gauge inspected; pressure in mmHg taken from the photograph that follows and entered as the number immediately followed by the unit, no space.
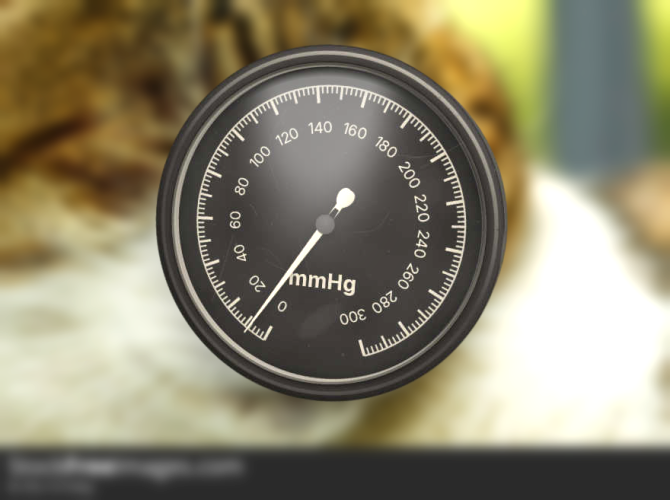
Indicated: 8mmHg
